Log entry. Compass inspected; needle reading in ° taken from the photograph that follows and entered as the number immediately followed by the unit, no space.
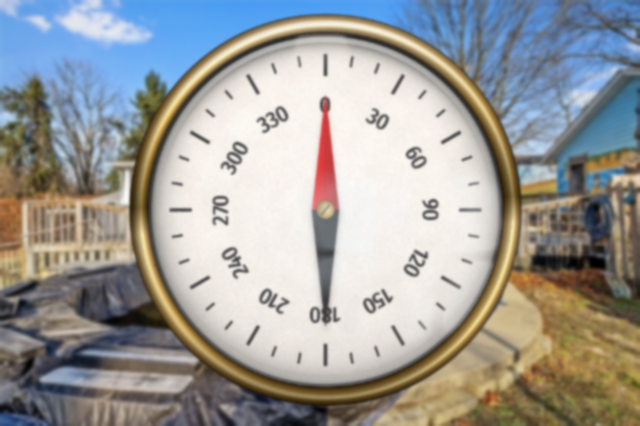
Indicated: 0°
